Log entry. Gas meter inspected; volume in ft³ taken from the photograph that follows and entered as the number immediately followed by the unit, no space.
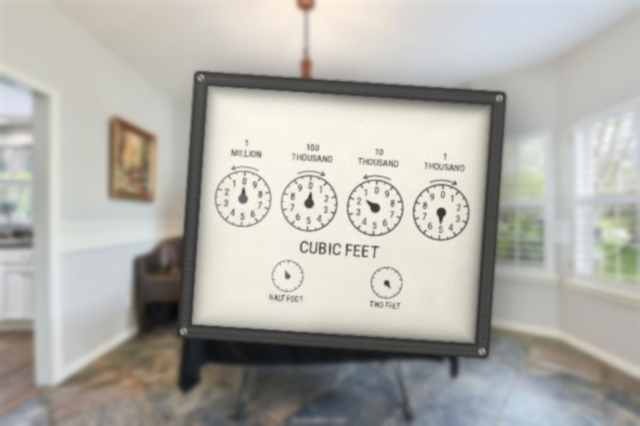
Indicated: 1500ft³
